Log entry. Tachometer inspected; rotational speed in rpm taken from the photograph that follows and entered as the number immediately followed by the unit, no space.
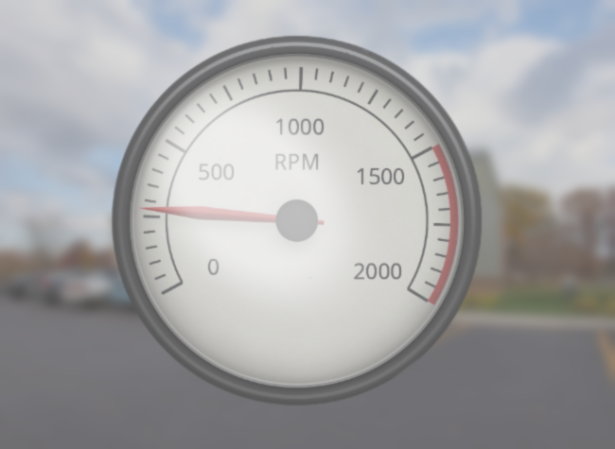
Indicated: 275rpm
